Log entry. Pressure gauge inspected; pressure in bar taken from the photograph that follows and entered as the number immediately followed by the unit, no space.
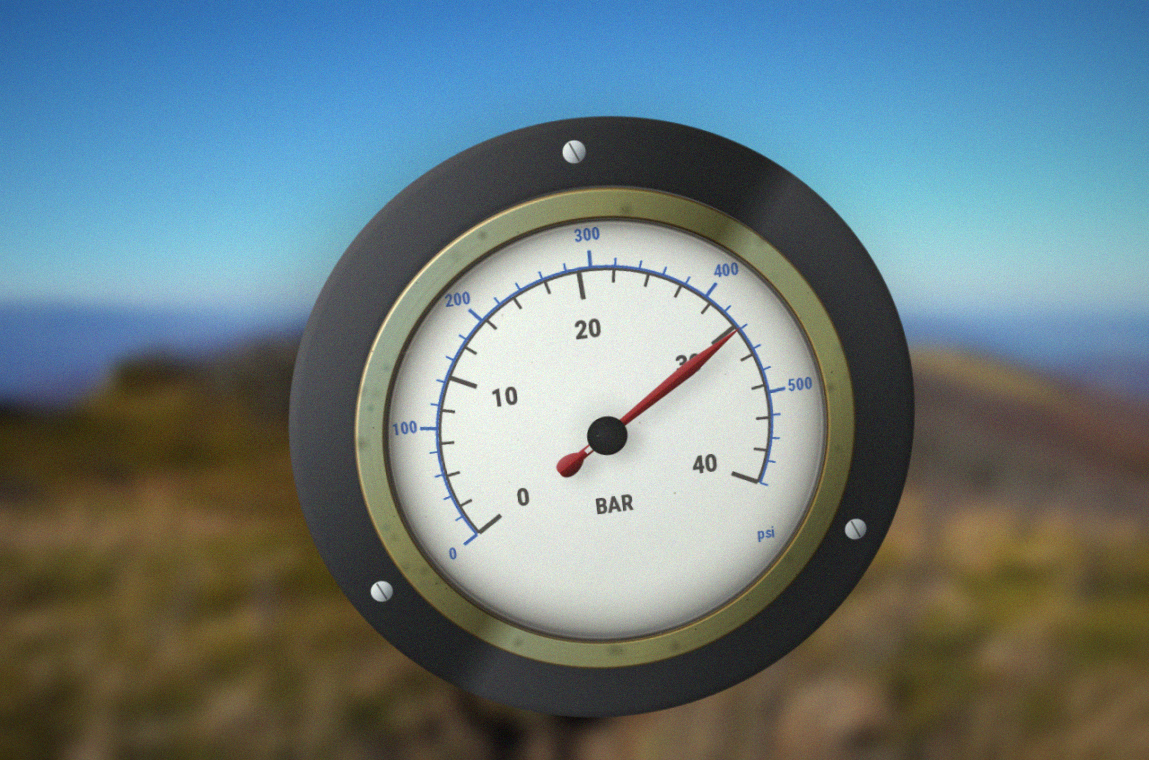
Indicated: 30bar
